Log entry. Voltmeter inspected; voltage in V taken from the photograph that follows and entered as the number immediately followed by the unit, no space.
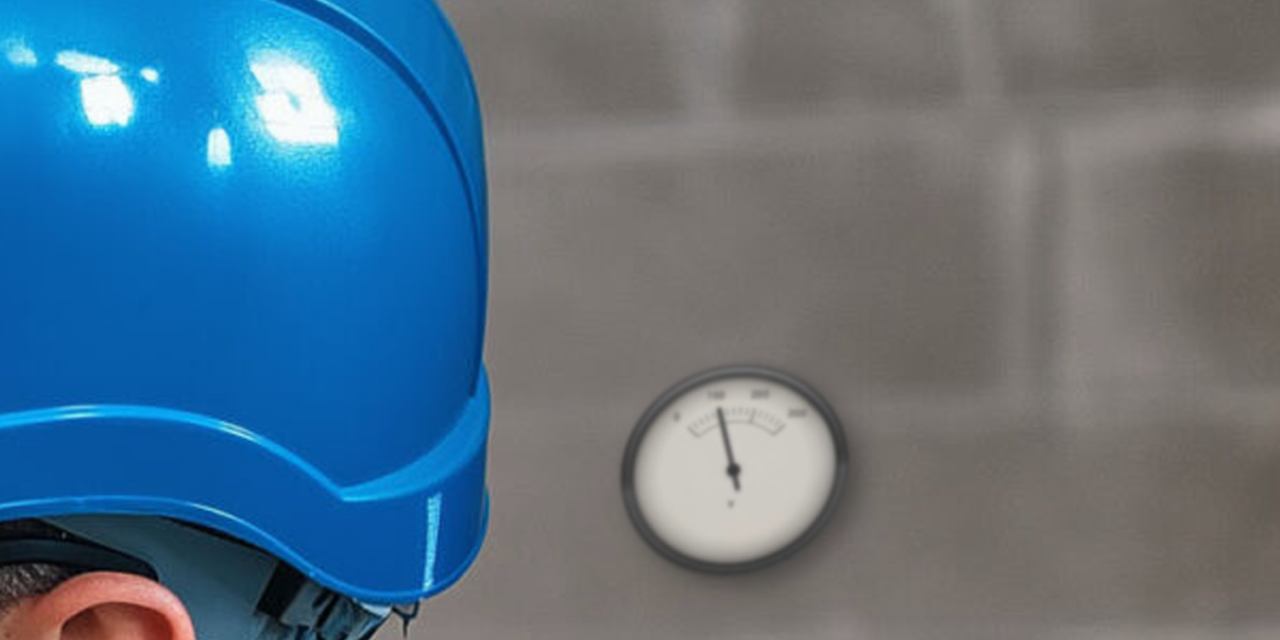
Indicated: 100V
